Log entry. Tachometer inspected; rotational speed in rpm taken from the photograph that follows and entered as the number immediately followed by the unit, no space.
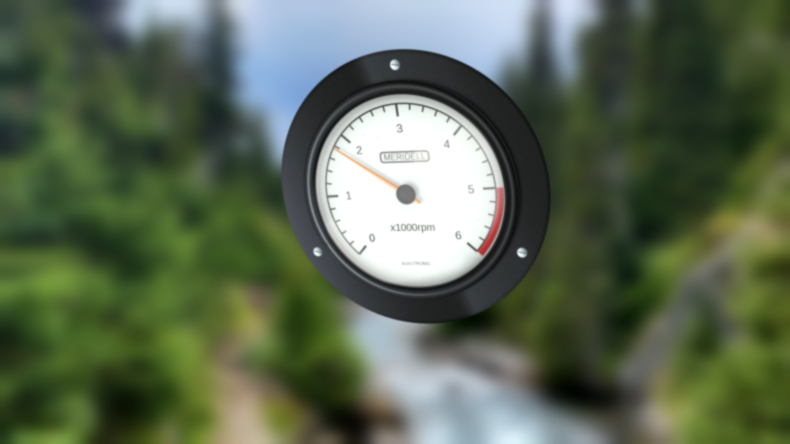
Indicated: 1800rpm
